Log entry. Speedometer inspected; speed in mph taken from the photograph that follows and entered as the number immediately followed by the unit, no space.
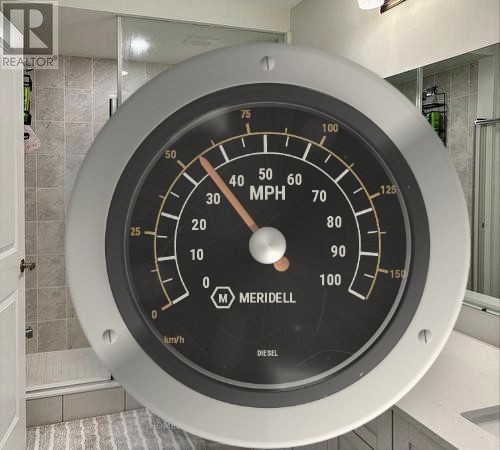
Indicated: 35mph
